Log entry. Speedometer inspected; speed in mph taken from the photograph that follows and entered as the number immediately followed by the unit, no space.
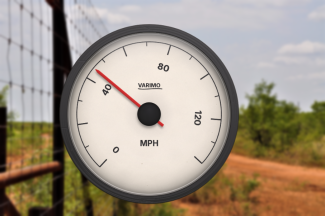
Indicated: 45mph
